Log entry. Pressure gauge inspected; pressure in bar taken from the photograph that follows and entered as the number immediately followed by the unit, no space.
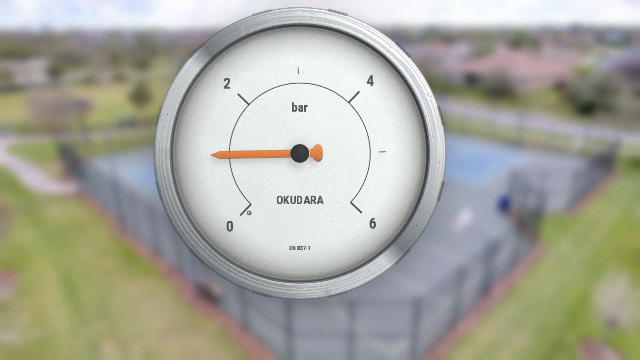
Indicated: 1bar
